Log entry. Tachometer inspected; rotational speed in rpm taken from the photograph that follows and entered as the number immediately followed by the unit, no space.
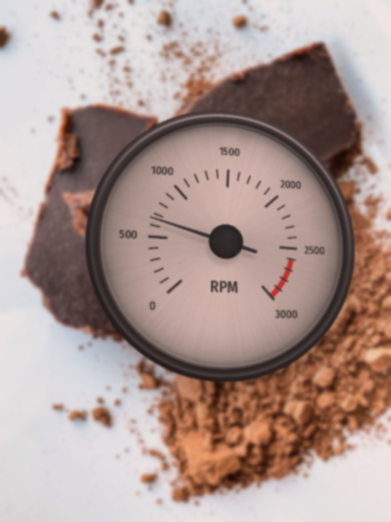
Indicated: 650rpm
